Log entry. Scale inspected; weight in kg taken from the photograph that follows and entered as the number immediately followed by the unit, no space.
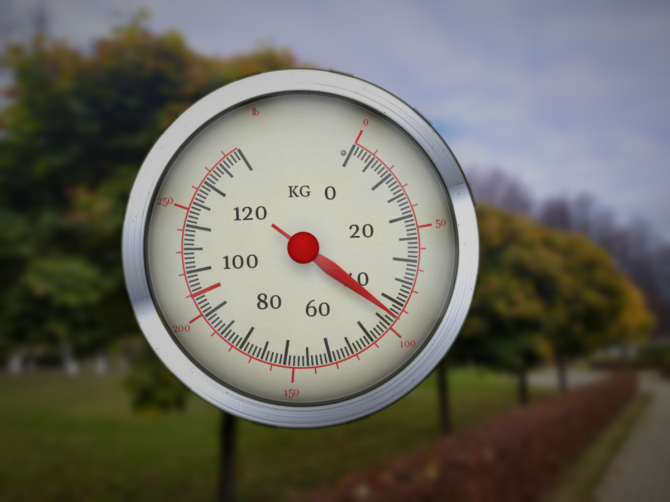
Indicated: 43kg
